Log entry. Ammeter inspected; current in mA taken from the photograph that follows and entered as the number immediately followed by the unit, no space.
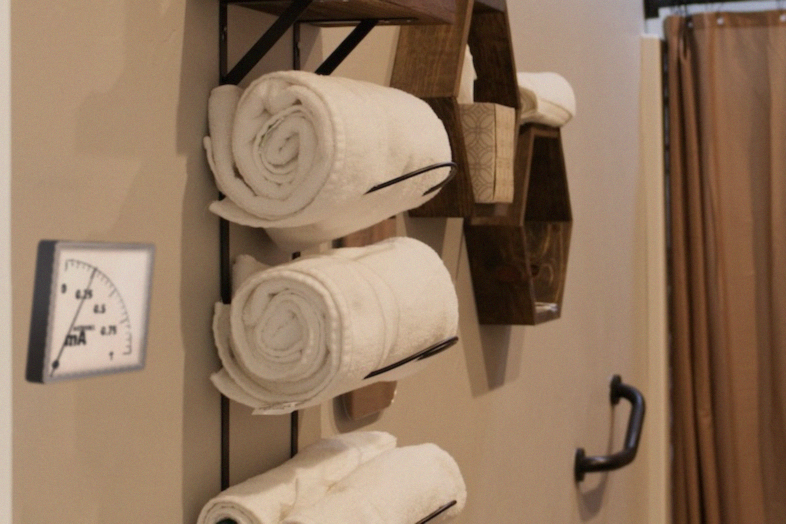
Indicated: 0.25mA
